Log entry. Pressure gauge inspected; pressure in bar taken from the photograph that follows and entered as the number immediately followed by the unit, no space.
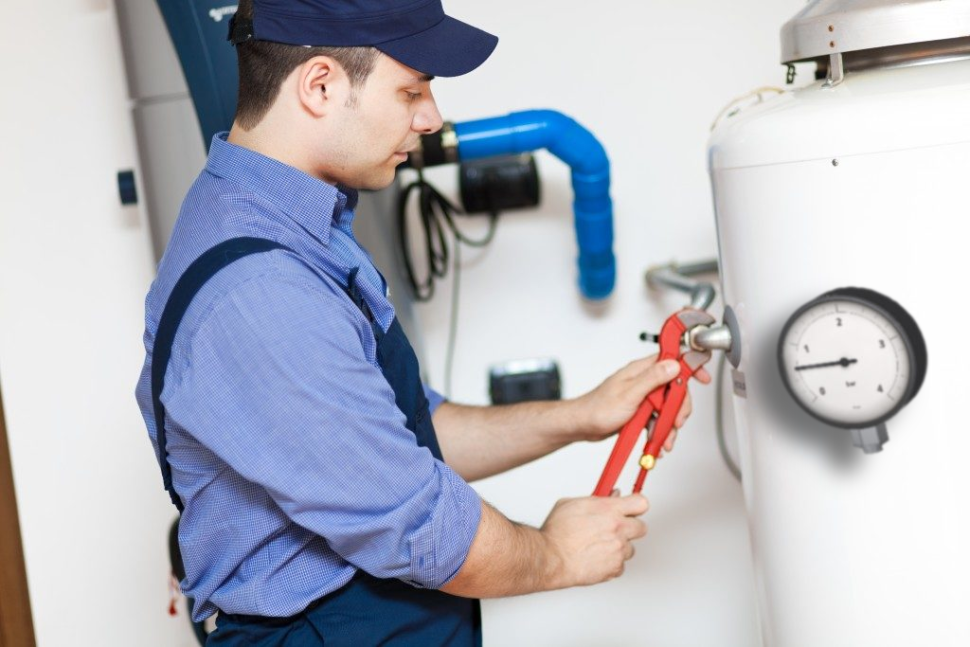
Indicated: 0.6bar
